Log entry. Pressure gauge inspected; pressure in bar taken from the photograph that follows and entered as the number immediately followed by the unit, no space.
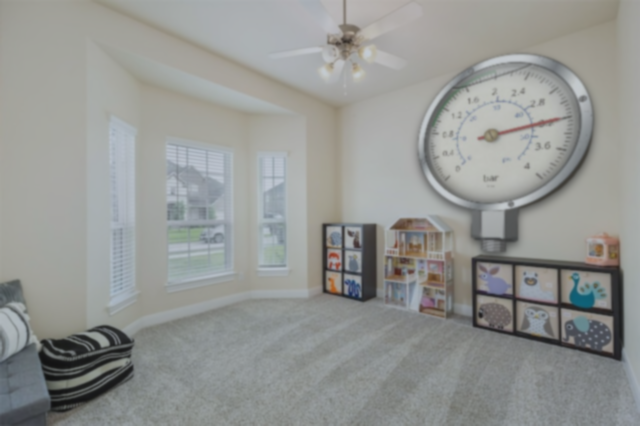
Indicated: 3.2bar
